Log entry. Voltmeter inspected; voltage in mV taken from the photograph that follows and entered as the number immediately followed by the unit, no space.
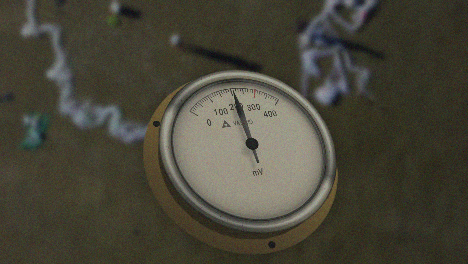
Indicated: 200mV
